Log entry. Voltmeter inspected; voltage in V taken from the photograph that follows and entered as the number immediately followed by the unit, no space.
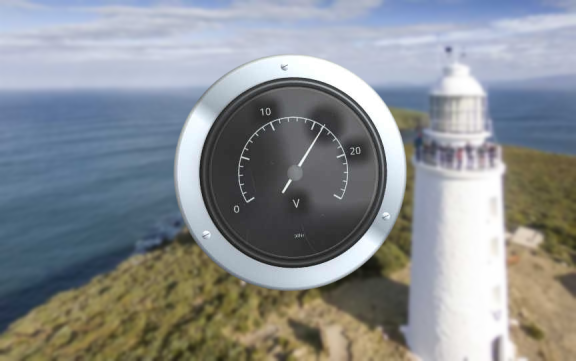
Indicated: 16V
